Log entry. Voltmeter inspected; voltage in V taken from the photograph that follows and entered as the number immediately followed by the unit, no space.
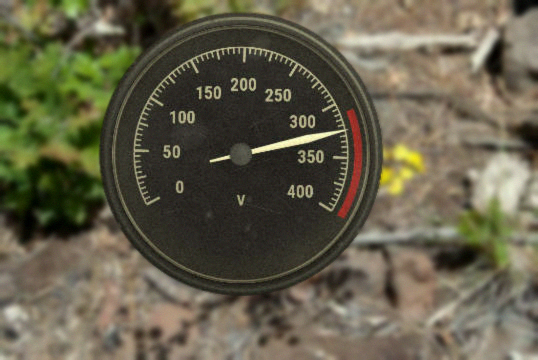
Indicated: 325V
